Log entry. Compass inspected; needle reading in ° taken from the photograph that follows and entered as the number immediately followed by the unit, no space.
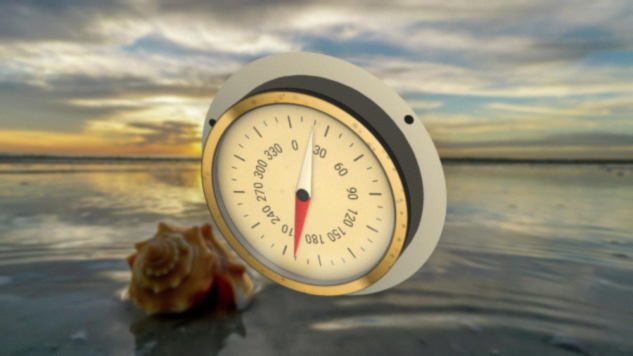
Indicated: 200°
